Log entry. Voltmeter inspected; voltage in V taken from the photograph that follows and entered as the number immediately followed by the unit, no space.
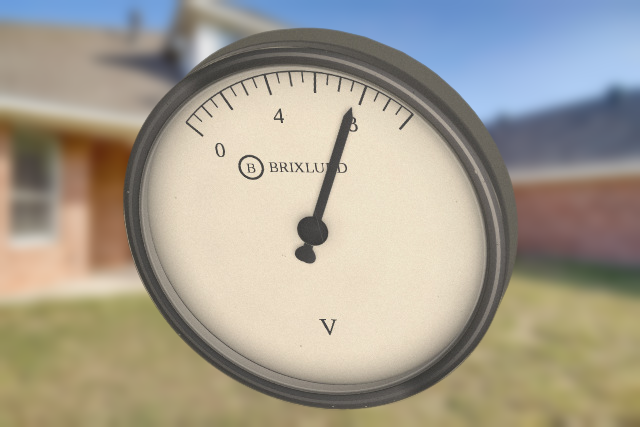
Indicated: 7.75V
